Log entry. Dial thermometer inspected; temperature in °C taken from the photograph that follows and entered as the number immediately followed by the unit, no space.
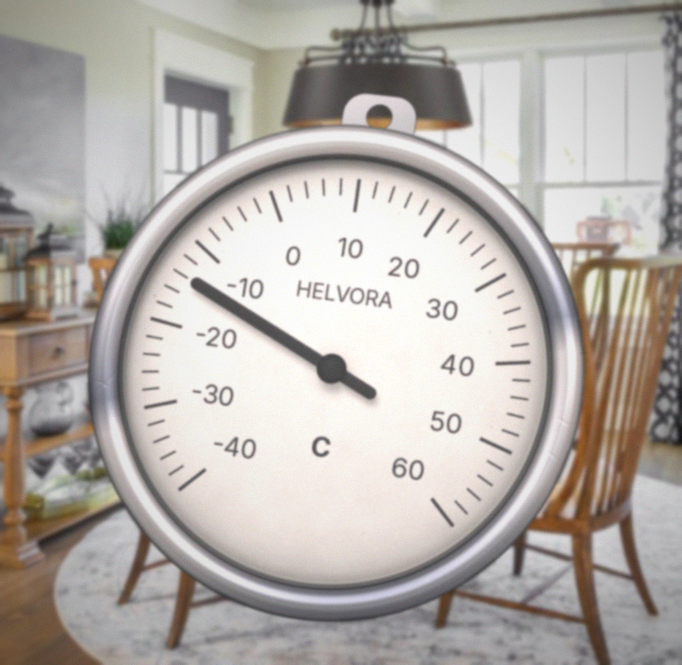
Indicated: -14°C
